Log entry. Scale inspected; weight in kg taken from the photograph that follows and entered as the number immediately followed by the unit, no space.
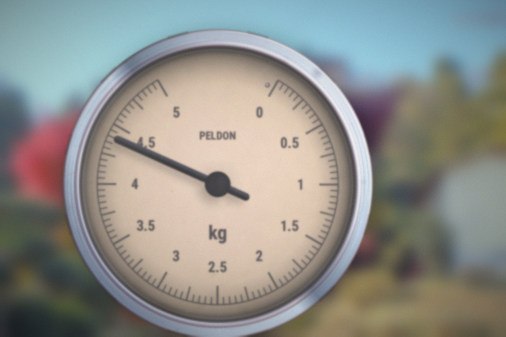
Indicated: 4.4kg
